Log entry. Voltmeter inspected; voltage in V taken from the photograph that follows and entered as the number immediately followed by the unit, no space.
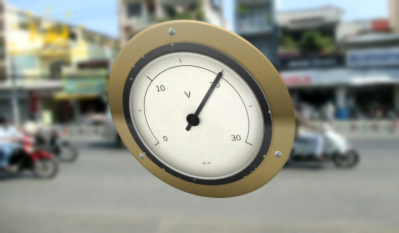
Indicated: 20V
